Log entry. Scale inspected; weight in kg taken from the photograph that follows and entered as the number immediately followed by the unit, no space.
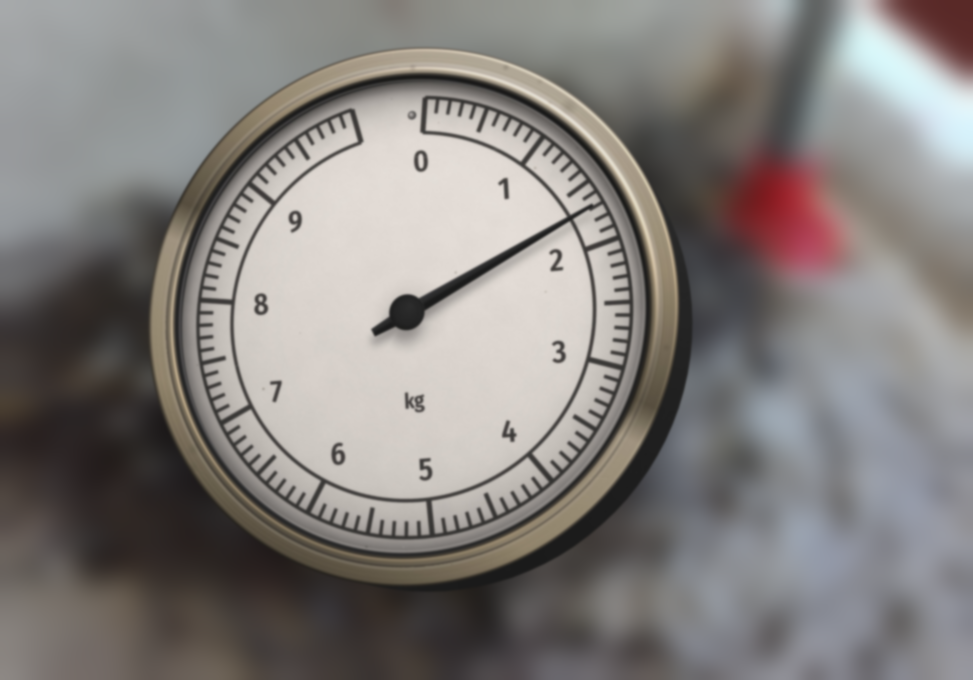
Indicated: 1.7kg
